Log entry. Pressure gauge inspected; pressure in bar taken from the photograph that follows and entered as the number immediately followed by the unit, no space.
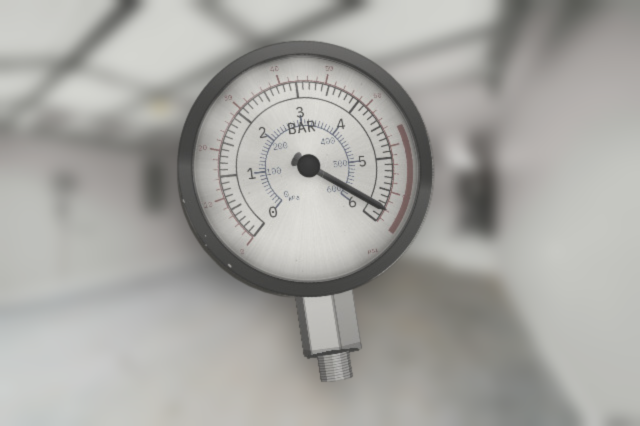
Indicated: 5.8bar
